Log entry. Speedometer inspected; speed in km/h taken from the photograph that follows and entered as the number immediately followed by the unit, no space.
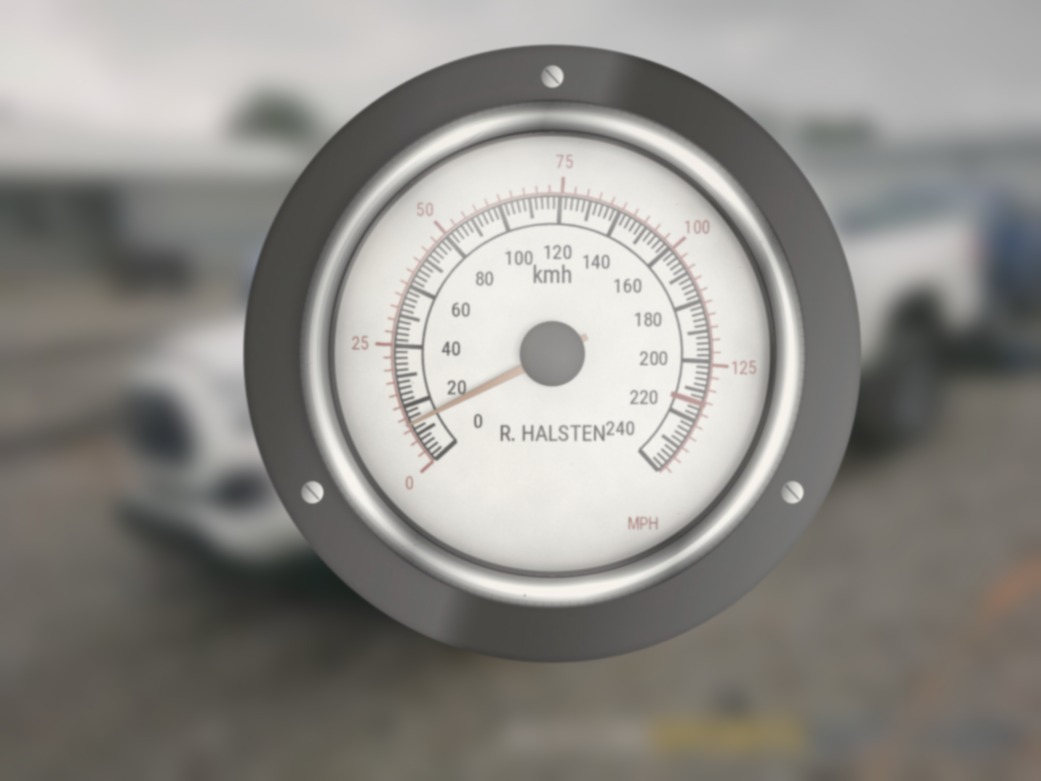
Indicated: 14km/h
